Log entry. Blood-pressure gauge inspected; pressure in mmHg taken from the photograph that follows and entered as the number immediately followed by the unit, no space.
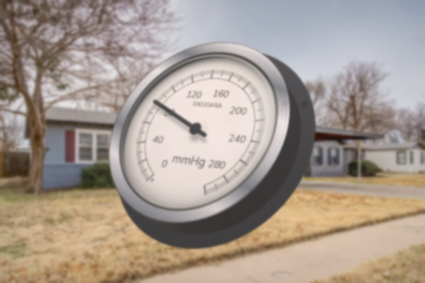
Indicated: 80mmHg
